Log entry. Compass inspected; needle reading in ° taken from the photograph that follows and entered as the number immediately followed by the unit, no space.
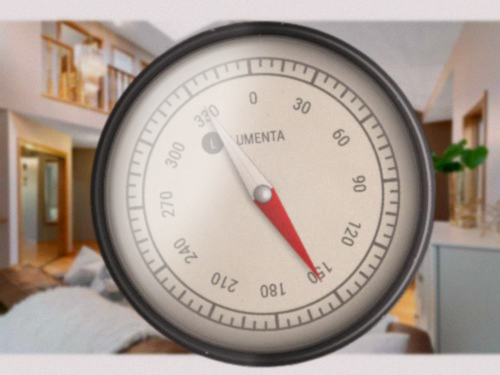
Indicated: 152.5°
